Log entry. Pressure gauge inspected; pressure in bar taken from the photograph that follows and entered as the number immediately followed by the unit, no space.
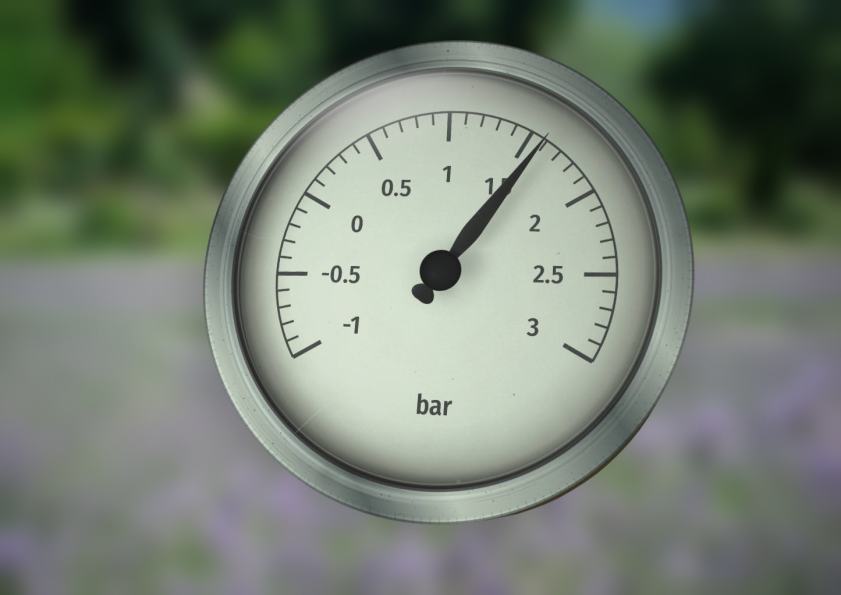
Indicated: 1.6bar
